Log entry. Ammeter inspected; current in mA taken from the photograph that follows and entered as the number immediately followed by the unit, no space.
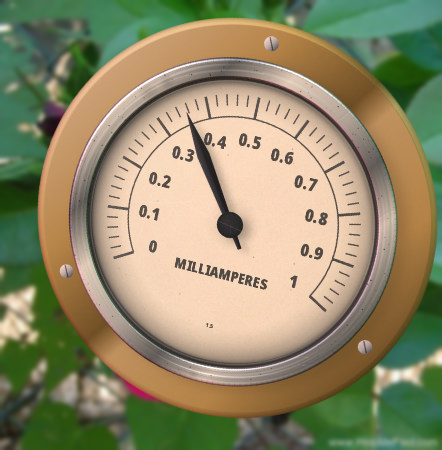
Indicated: 0.36mA
